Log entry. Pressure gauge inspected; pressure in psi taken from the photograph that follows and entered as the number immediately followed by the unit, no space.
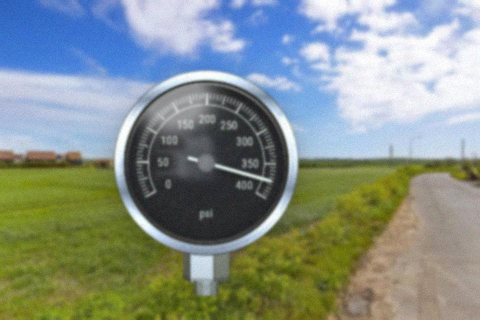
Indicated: 375psi
